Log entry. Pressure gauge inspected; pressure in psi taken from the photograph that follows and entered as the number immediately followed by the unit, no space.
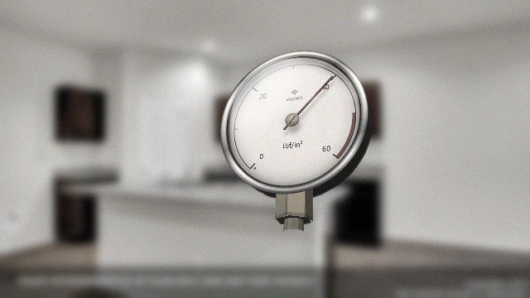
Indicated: 40psi
